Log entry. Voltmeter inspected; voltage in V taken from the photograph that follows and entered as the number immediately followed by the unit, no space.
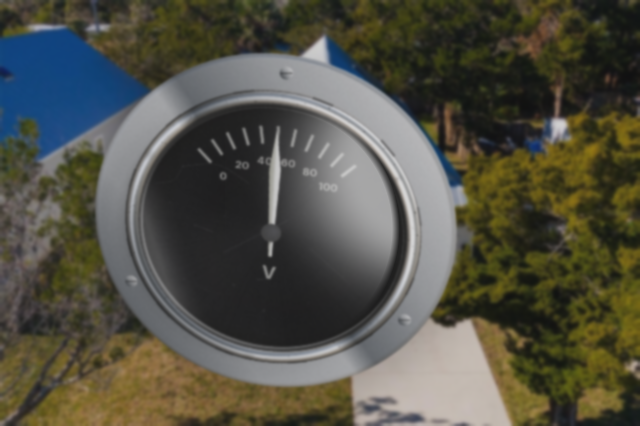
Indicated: 50V
